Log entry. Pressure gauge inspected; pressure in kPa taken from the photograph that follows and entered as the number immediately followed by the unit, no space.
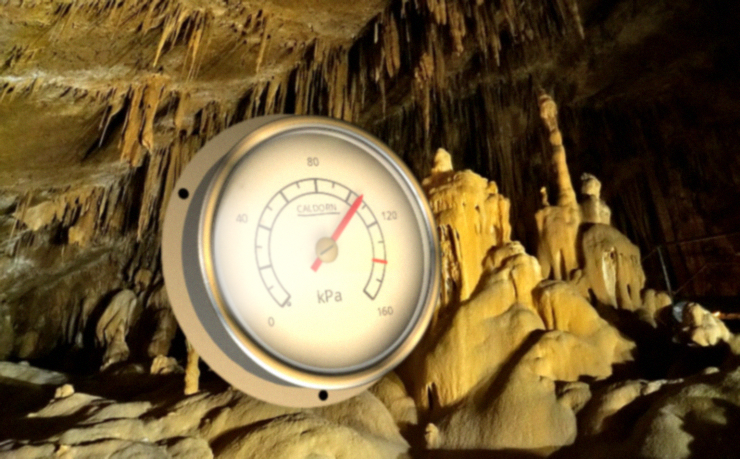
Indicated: 105kPa
